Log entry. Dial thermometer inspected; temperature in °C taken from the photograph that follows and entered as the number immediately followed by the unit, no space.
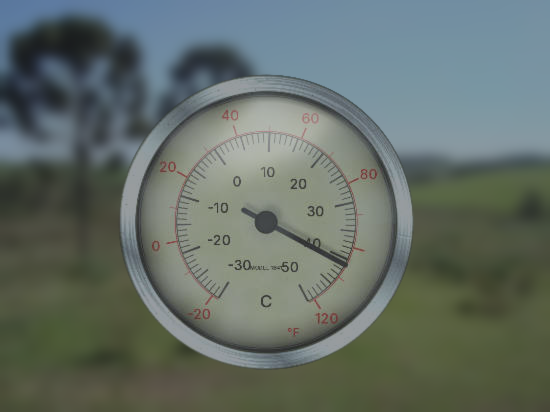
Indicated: 41°C
